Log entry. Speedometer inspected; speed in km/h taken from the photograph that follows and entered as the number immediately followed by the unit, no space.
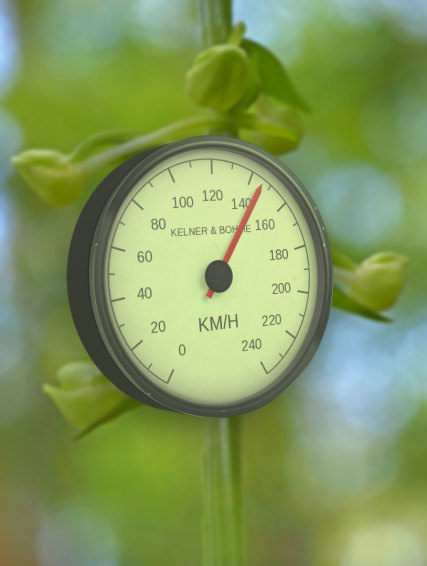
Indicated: 145km/h
